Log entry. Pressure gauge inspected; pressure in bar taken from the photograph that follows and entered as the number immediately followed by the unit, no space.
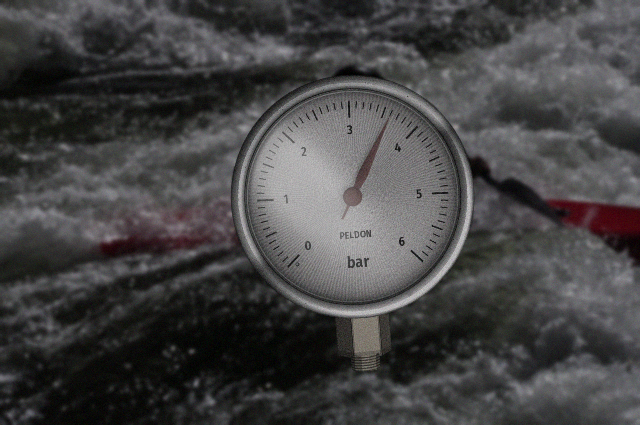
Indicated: 3.6bar
